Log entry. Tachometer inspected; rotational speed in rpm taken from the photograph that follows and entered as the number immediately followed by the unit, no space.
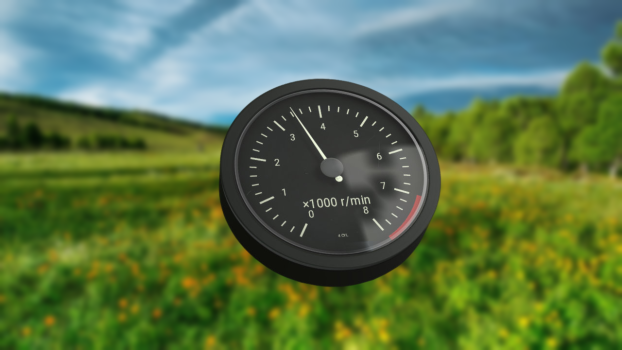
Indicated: 3400rpm
